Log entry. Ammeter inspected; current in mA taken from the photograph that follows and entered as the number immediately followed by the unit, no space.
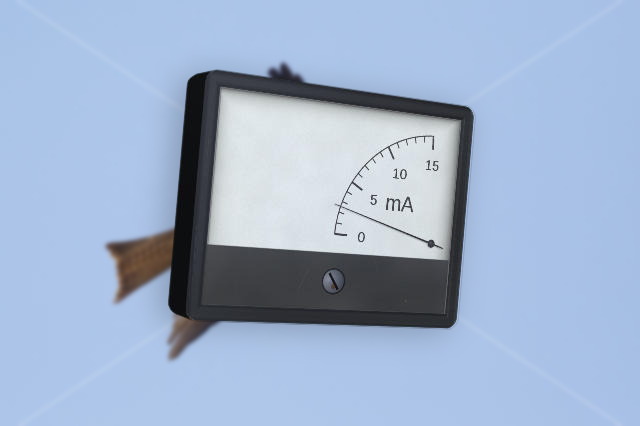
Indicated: 2.5mA
